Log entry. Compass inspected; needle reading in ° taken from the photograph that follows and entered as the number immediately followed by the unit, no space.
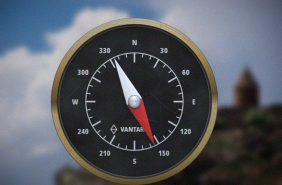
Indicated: 155°
